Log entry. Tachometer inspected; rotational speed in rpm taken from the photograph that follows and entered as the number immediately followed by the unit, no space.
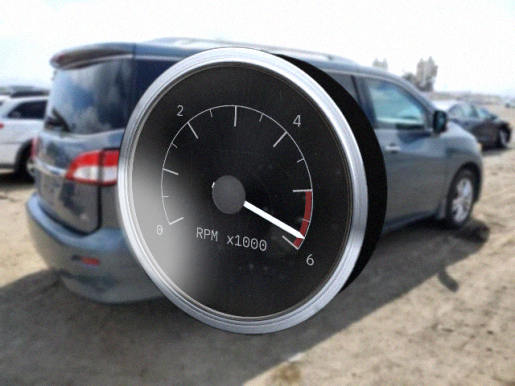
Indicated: 5750rpm
